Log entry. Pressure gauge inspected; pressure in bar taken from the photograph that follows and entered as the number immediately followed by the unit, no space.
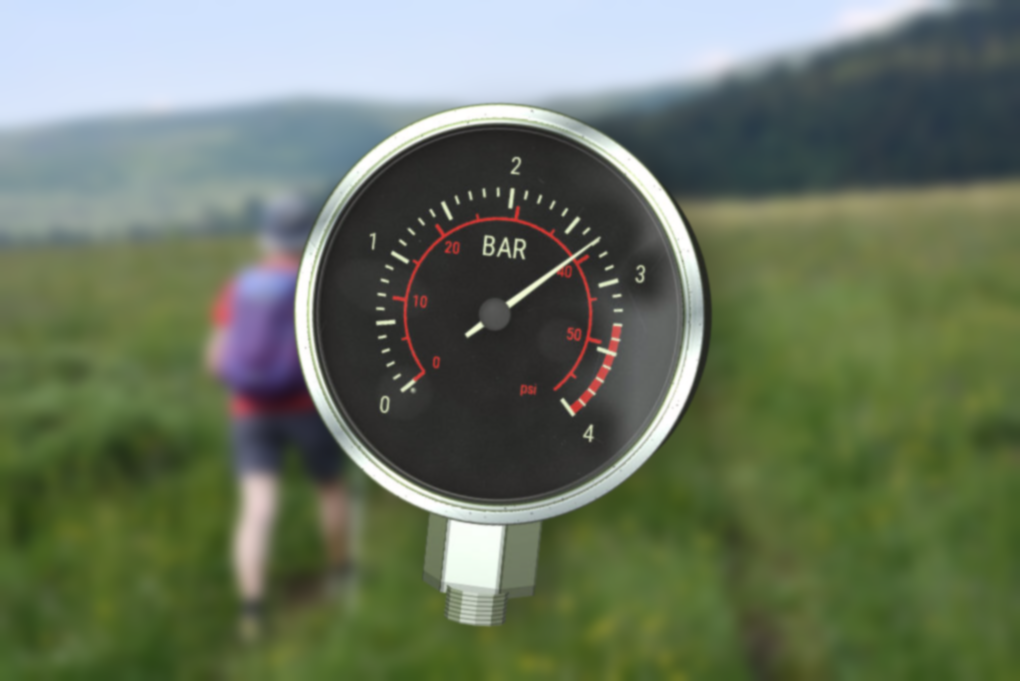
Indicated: 2.7bar
